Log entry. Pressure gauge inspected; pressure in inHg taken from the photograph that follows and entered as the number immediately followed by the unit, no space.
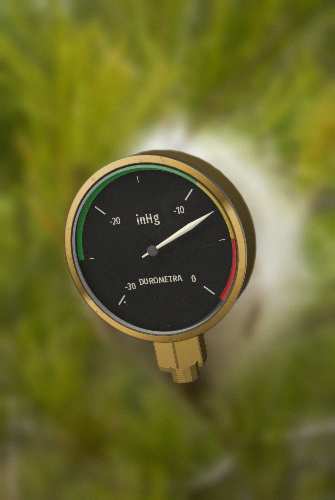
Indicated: -7.5inHg
